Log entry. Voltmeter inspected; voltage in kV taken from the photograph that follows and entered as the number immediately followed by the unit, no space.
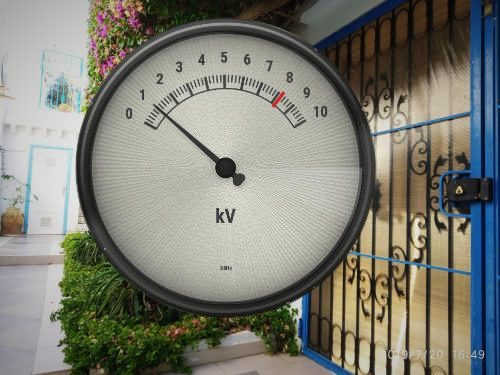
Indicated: 1kV
